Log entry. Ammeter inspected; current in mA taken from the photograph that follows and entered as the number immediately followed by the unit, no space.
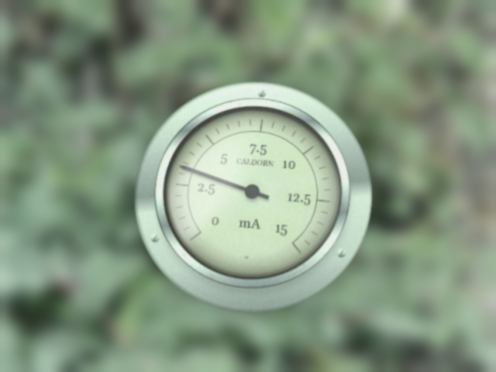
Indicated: 3.25mA
